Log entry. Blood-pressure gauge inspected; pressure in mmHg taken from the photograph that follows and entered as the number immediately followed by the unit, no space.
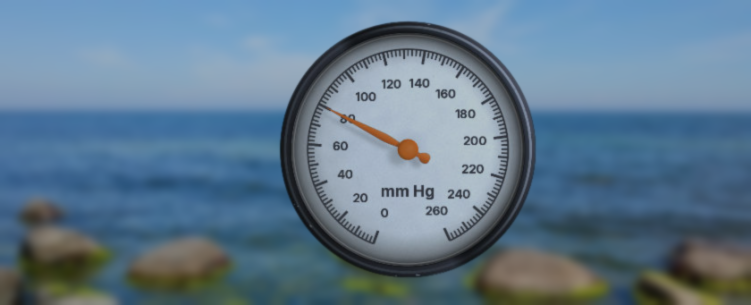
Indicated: 80mmHg
